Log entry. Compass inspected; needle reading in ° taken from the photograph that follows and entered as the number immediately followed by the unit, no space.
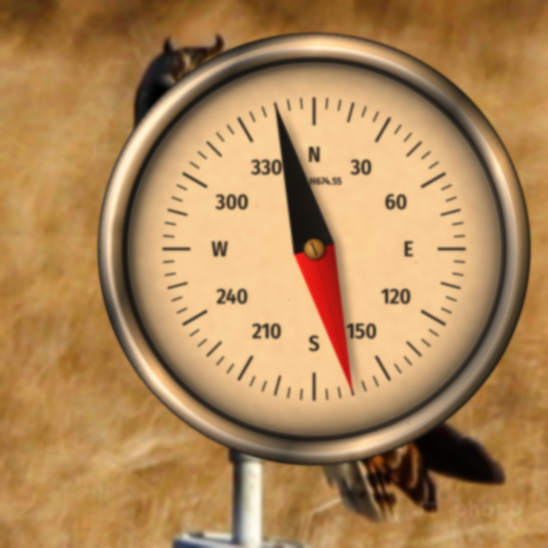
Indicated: 165°
